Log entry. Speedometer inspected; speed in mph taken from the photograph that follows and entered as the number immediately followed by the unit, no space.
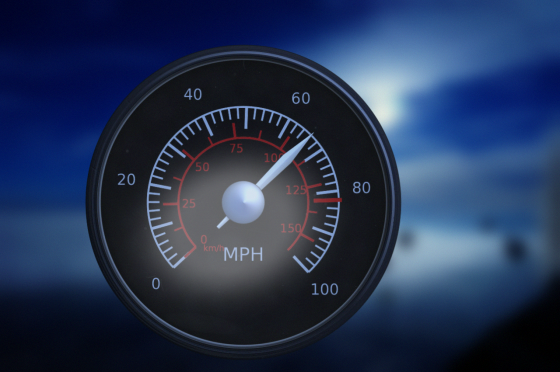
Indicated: 66mph
